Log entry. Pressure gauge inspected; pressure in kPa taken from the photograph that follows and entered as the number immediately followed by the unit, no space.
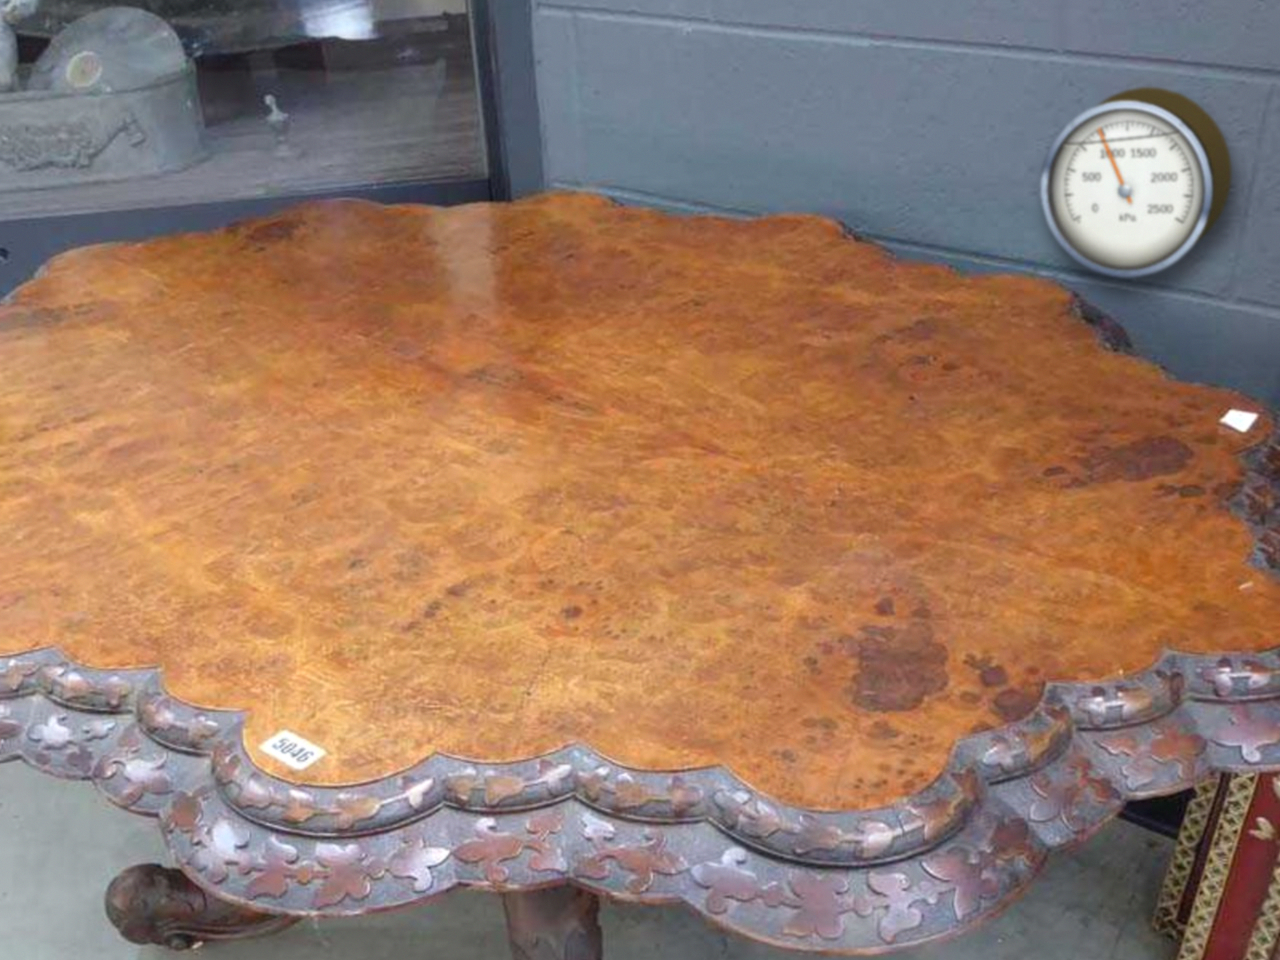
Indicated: 1000kPa
